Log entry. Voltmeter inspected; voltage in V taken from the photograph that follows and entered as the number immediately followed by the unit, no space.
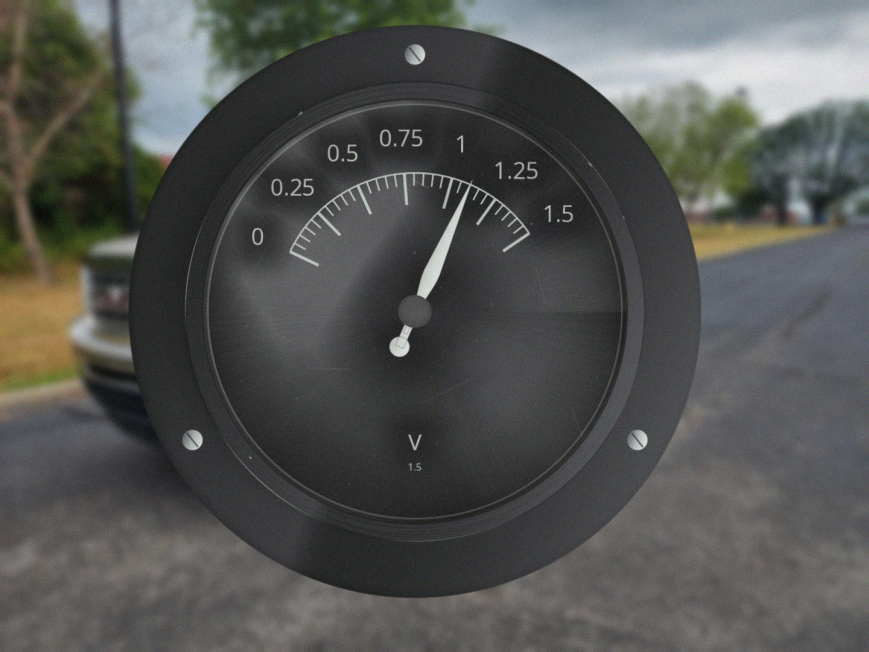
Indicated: 1.1V
